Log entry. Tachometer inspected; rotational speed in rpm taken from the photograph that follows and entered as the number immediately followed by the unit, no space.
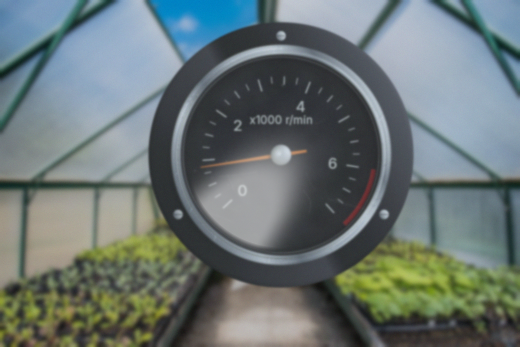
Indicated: 875rpm
